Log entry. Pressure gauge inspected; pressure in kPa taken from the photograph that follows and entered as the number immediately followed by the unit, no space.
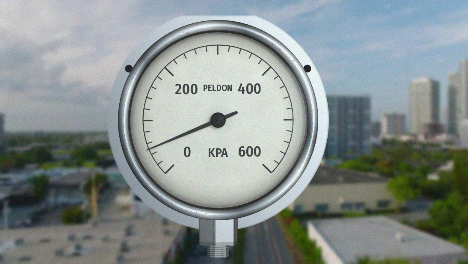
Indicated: 50kPa
